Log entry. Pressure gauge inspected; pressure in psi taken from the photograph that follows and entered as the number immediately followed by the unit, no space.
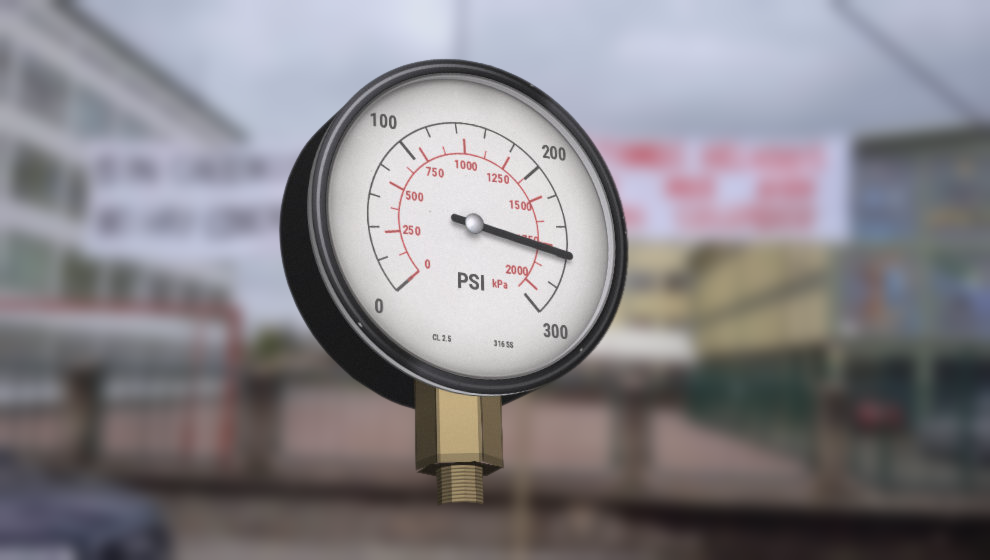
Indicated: 260psi
